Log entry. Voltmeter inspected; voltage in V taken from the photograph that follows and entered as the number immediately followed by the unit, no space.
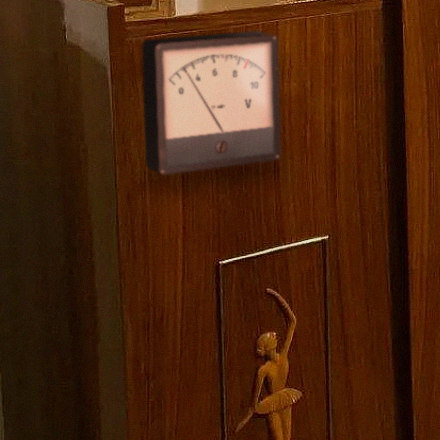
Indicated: 3V
